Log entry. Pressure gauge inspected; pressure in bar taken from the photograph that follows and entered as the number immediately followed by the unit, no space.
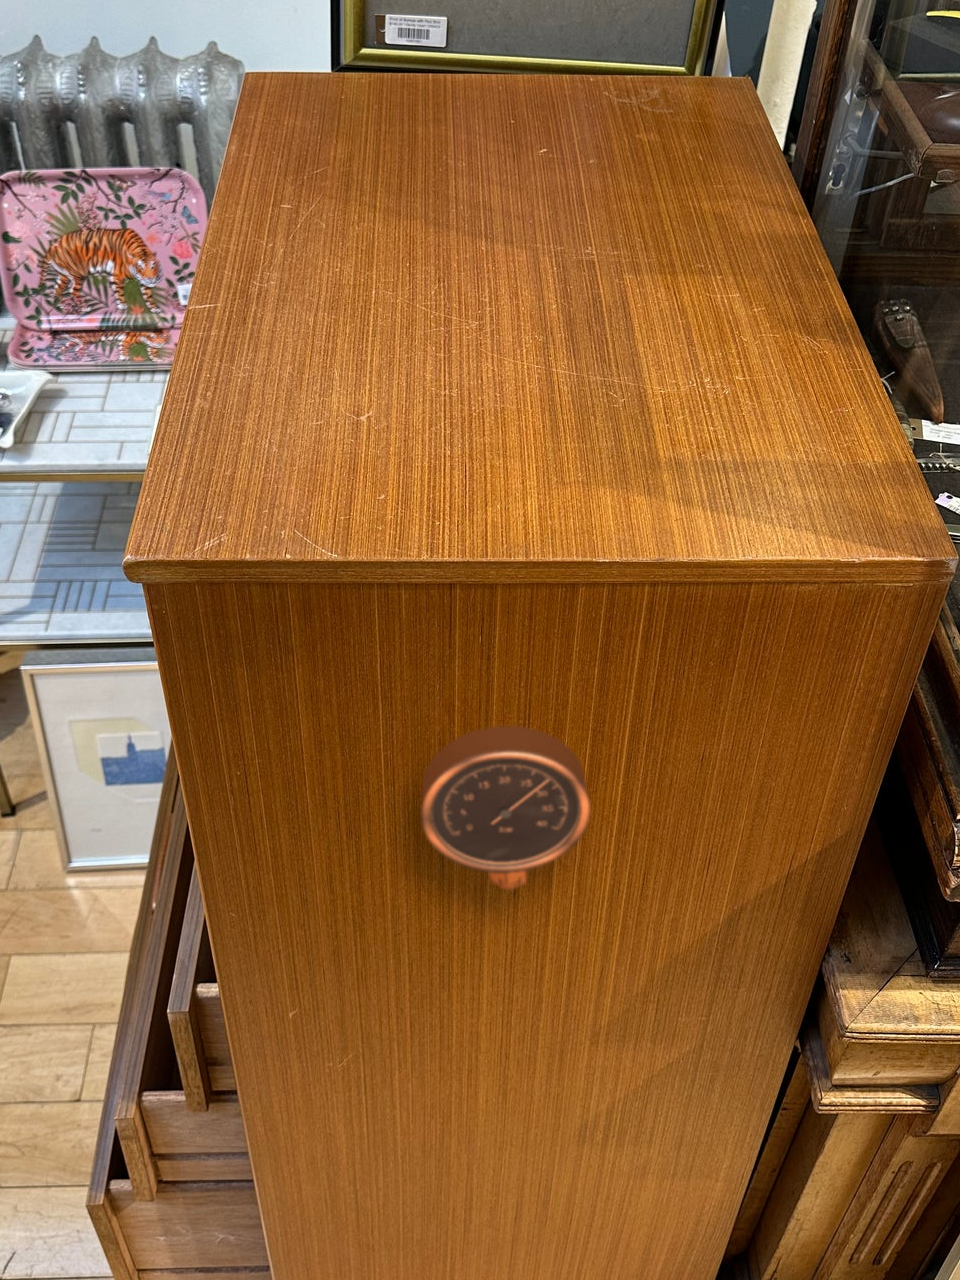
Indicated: 27.5bar
